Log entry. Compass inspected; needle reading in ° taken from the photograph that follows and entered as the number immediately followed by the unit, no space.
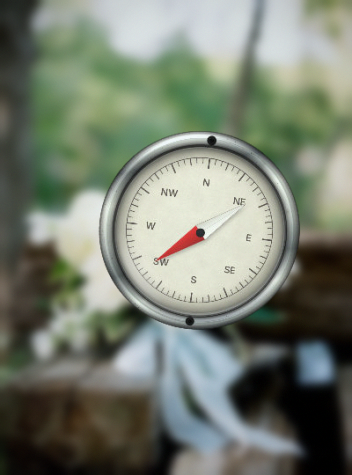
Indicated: 230°
